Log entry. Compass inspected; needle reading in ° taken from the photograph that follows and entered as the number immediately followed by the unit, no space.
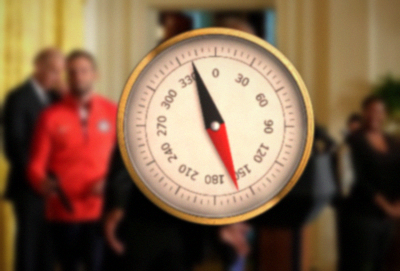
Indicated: 160°
